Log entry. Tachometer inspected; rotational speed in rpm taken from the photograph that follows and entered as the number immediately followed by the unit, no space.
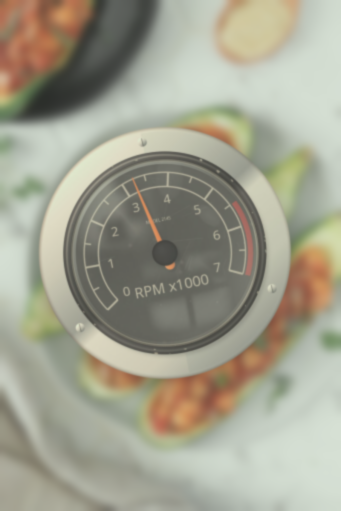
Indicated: 3250rpm
